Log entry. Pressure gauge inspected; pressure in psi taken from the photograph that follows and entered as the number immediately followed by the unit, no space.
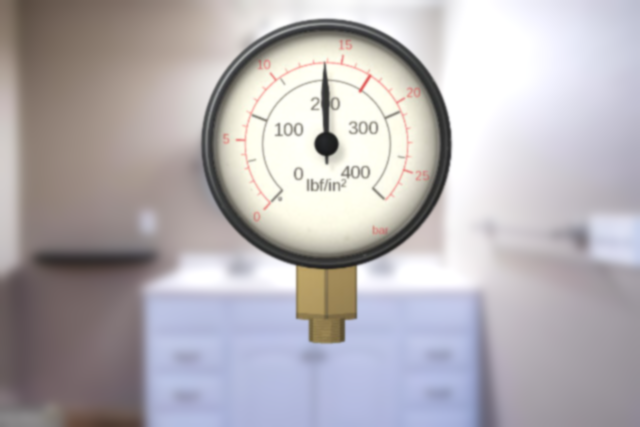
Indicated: 200psi
